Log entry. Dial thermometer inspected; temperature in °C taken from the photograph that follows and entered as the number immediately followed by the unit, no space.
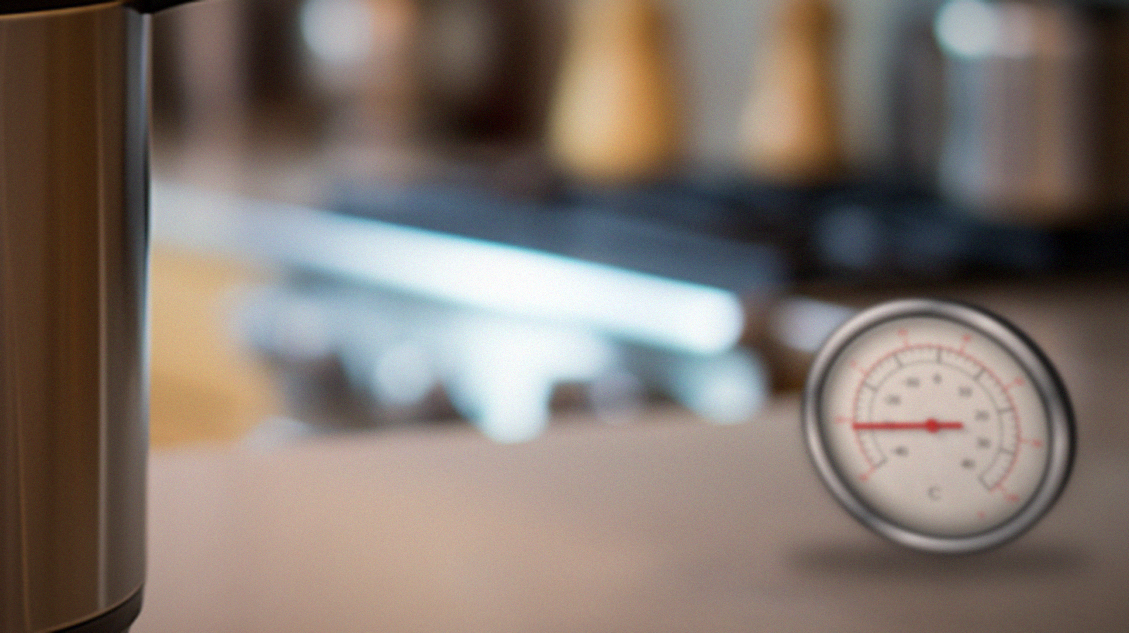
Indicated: -30°C
